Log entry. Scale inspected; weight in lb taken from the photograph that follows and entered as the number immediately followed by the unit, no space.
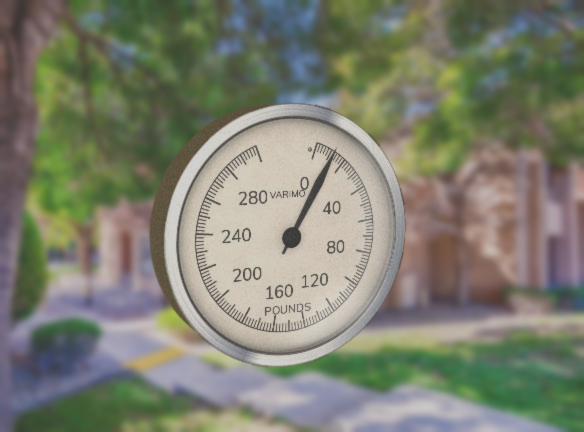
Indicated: 10lb
